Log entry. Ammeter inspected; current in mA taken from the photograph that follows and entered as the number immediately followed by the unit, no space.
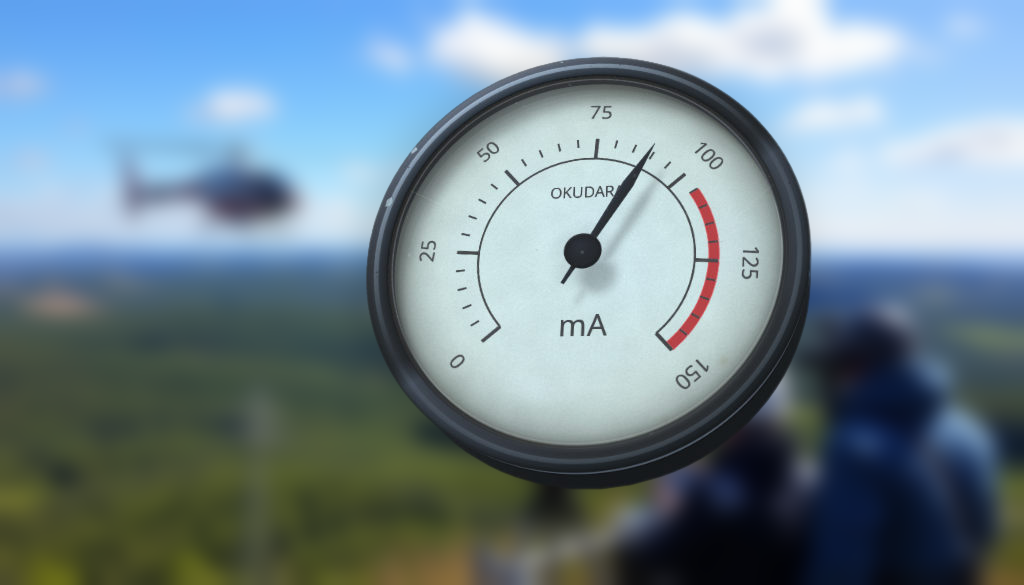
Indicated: 90mA
